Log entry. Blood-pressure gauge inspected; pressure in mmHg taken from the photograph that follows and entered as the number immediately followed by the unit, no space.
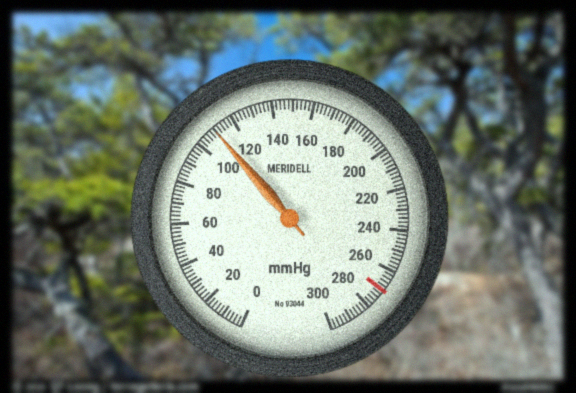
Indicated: 110mmHg
